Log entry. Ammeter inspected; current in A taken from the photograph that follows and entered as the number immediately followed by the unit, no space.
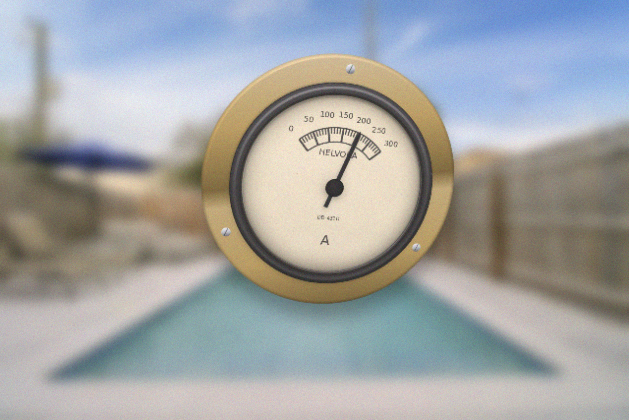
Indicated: 200A
